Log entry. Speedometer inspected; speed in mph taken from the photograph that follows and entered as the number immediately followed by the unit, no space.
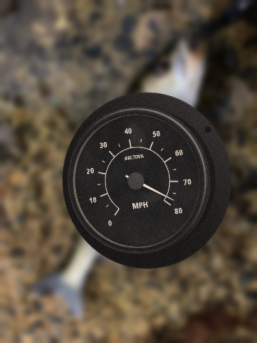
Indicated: 77.5mph
